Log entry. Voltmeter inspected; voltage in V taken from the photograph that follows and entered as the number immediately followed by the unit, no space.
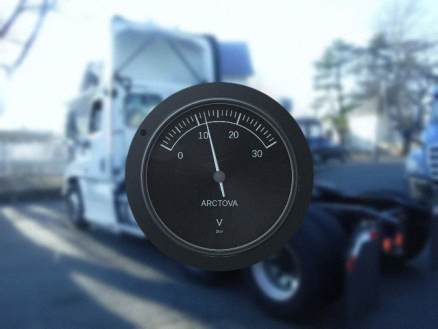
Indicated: 12V
